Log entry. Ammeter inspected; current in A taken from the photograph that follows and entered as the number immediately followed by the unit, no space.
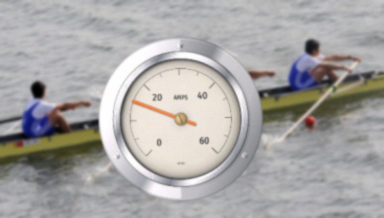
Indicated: 15A
